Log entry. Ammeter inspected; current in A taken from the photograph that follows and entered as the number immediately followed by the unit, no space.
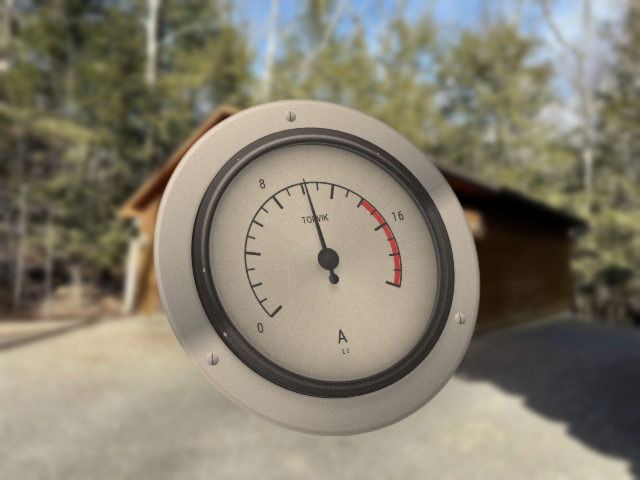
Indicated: 10A
